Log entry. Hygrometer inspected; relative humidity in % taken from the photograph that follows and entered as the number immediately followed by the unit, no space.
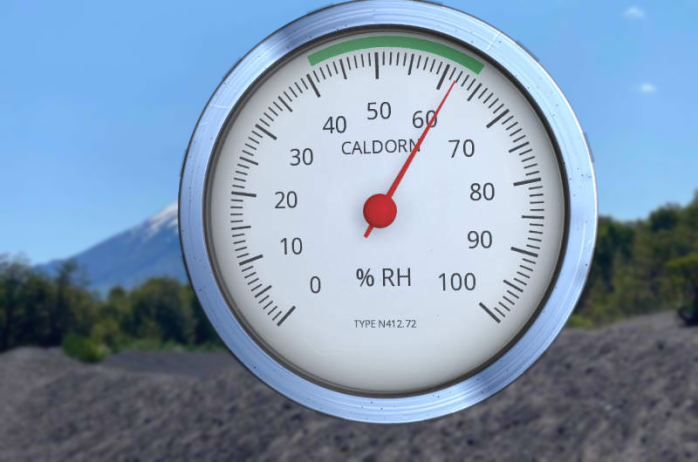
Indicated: 62%
